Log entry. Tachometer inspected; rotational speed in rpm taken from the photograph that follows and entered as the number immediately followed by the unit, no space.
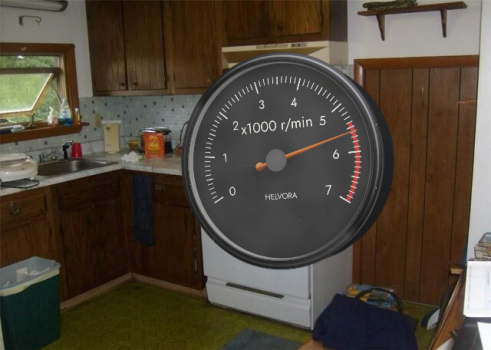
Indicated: 5600rpm
